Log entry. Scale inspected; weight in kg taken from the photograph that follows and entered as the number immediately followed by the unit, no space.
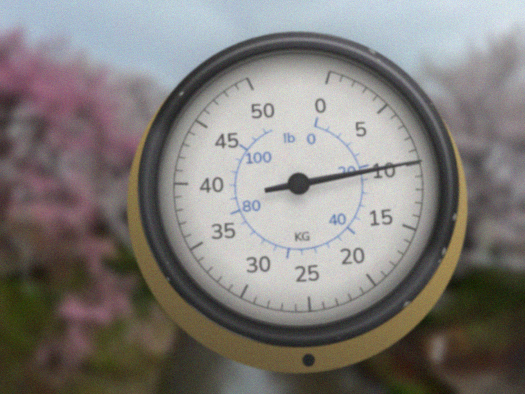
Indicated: 10kg
